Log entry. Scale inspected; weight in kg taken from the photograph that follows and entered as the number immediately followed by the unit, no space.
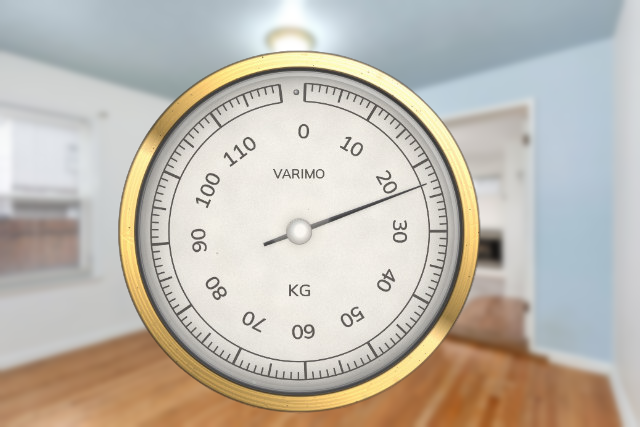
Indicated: 23kg
